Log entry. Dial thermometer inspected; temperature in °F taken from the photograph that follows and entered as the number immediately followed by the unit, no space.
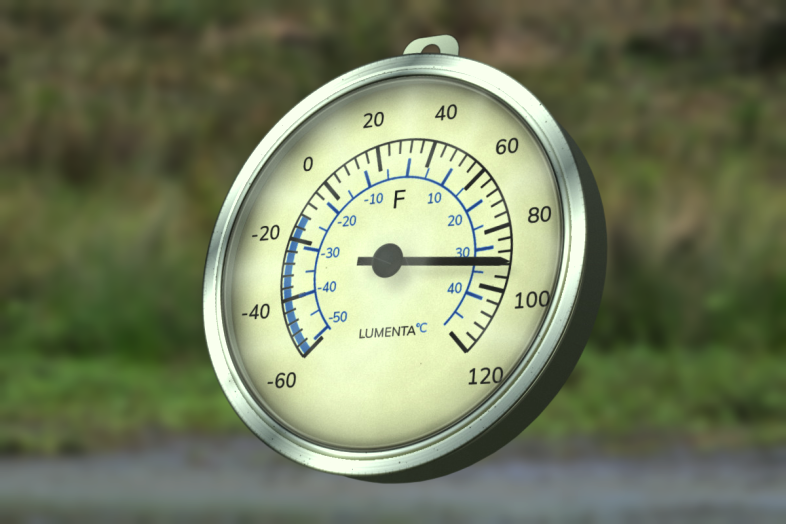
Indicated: 92°F
